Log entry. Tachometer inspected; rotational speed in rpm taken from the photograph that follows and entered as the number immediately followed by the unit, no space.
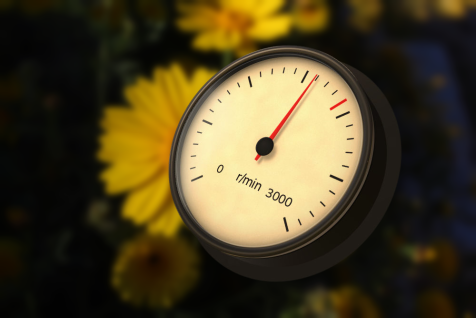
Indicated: 1600rpm
